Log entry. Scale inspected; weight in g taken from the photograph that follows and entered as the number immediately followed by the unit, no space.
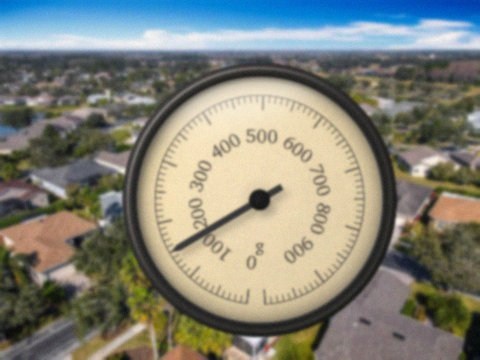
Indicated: 150g
